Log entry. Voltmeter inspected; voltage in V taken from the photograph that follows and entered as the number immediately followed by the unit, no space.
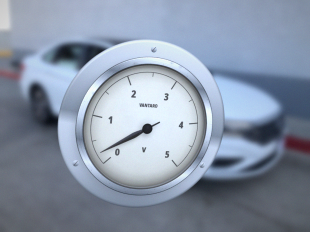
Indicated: 0.25V
